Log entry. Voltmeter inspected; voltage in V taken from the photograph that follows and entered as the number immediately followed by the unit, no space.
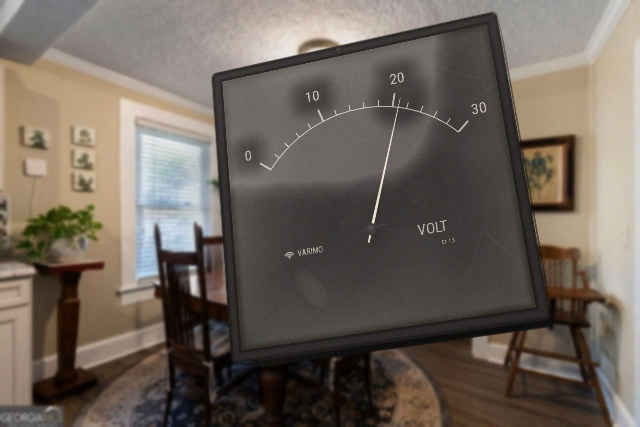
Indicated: 21V
